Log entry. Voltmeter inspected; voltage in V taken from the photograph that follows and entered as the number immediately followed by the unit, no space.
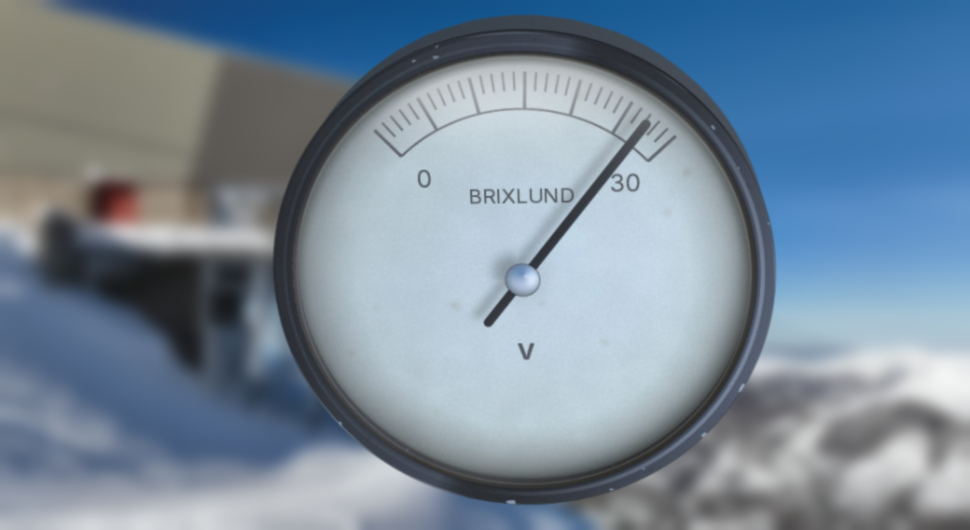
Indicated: 27V
